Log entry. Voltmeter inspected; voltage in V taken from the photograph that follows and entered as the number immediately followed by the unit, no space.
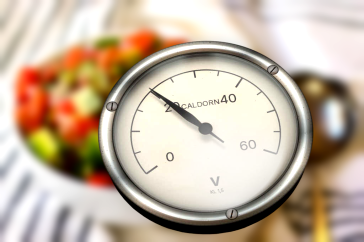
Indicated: 20V
